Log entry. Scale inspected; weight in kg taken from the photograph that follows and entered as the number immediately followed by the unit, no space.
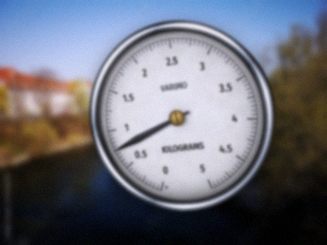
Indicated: 0.75kg
